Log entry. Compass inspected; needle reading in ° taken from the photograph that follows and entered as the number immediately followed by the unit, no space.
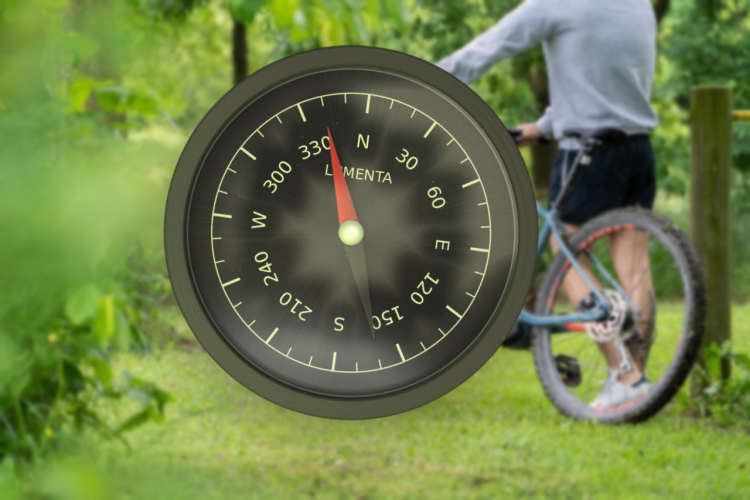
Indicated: 340°
